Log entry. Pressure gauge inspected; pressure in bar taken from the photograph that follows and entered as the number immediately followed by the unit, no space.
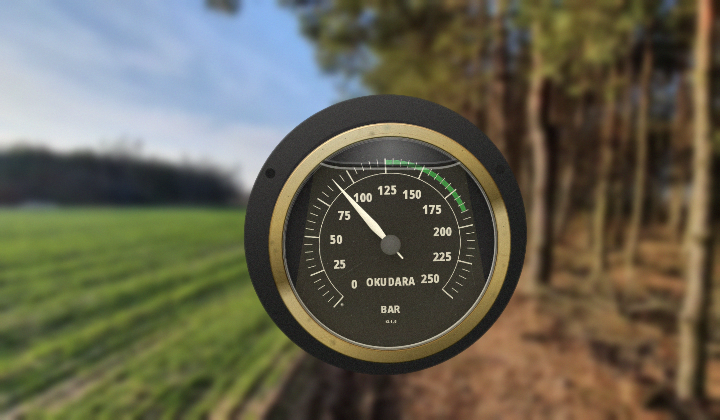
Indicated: 90bar
